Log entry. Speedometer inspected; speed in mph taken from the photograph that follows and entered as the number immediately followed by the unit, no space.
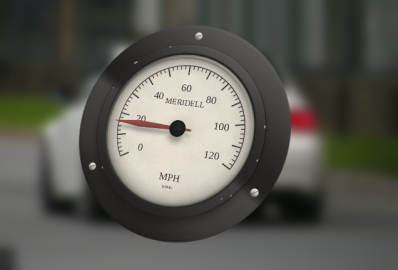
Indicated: 16mph
